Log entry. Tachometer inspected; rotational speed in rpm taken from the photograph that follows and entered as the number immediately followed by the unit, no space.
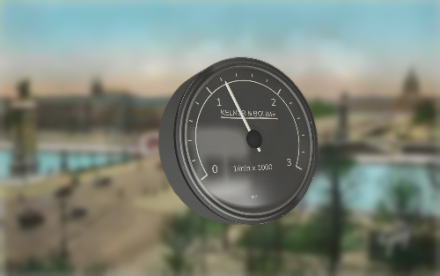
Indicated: 1200rpm
